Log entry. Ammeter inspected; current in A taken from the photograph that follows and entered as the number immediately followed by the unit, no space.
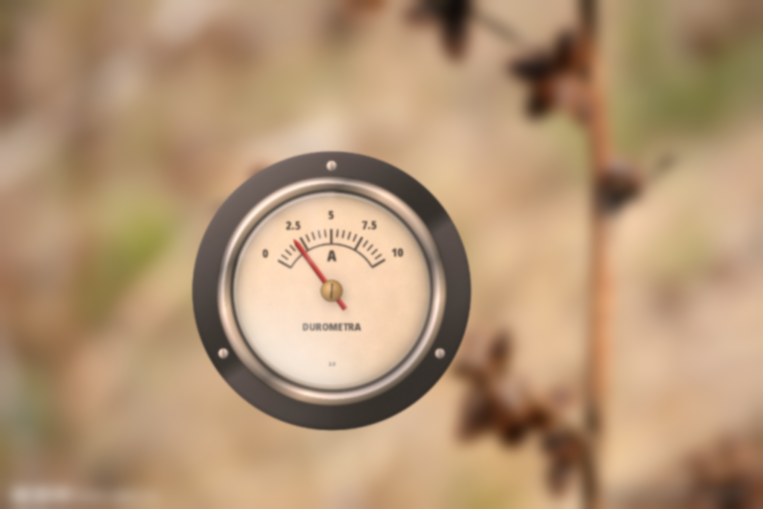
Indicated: 2A
